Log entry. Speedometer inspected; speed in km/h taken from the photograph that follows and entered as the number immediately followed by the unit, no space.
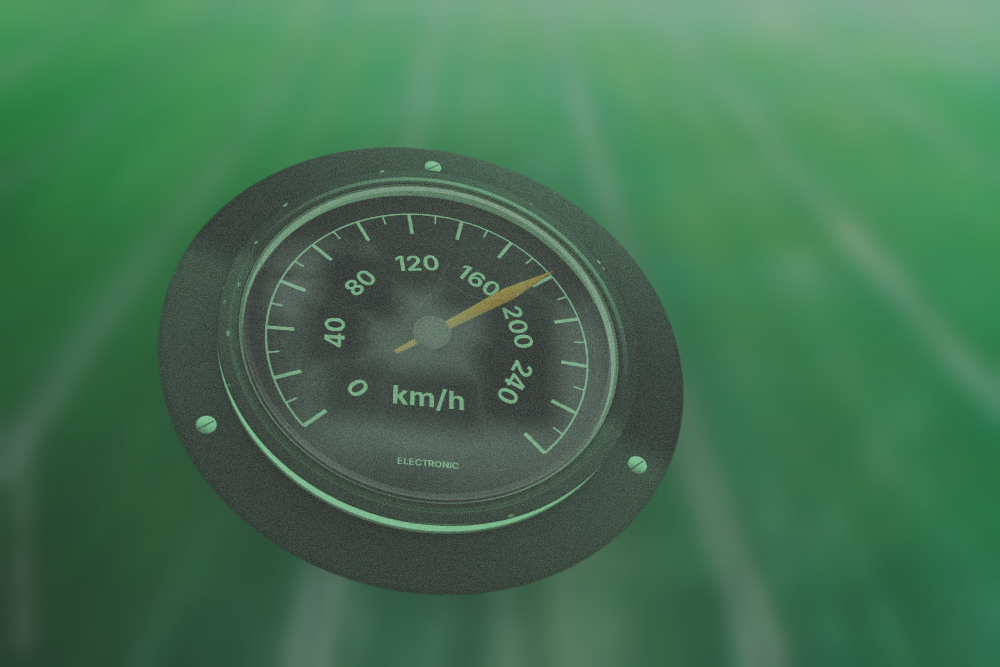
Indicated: 180km/h
